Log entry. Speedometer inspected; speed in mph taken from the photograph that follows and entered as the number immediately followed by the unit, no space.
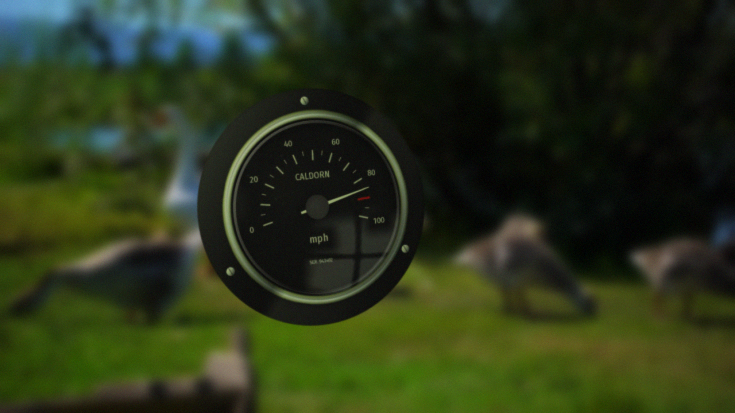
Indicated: 85mph
